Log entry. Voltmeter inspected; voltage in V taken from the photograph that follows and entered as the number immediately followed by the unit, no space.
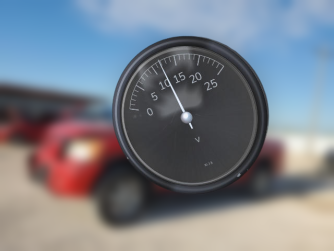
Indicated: 12V
